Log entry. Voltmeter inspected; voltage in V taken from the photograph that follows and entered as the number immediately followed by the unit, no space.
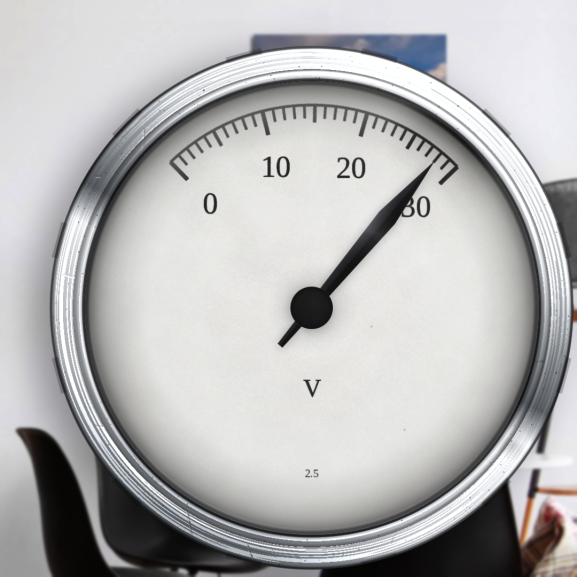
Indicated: 28V
